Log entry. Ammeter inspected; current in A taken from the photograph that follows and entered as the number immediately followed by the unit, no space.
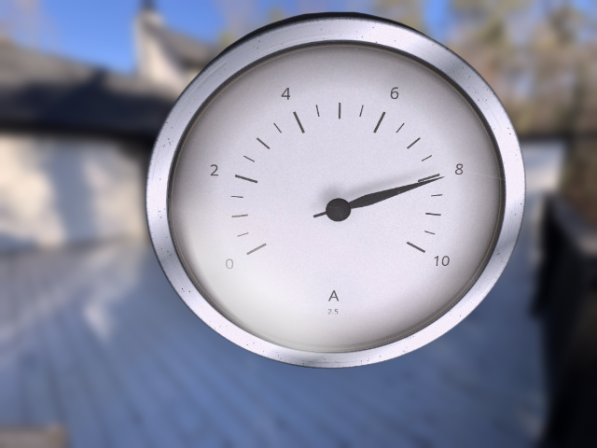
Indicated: 8A
